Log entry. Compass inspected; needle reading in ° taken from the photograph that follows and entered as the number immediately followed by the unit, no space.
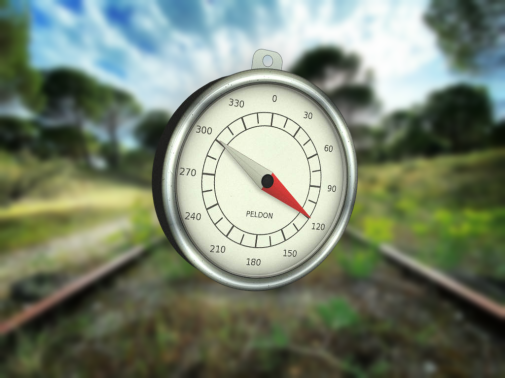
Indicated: 120°
